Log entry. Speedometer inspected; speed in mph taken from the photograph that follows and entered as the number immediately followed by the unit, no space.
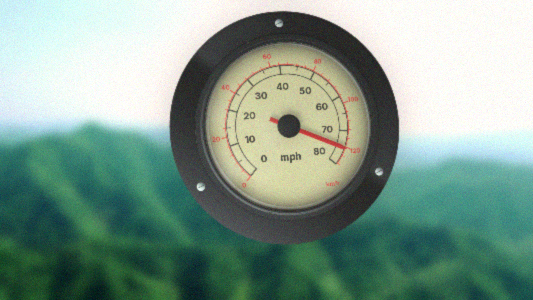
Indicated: 75mph
